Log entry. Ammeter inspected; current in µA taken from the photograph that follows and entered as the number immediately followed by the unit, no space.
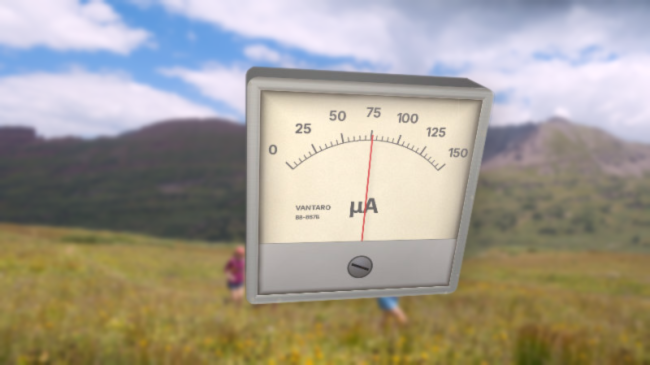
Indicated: 75µA
